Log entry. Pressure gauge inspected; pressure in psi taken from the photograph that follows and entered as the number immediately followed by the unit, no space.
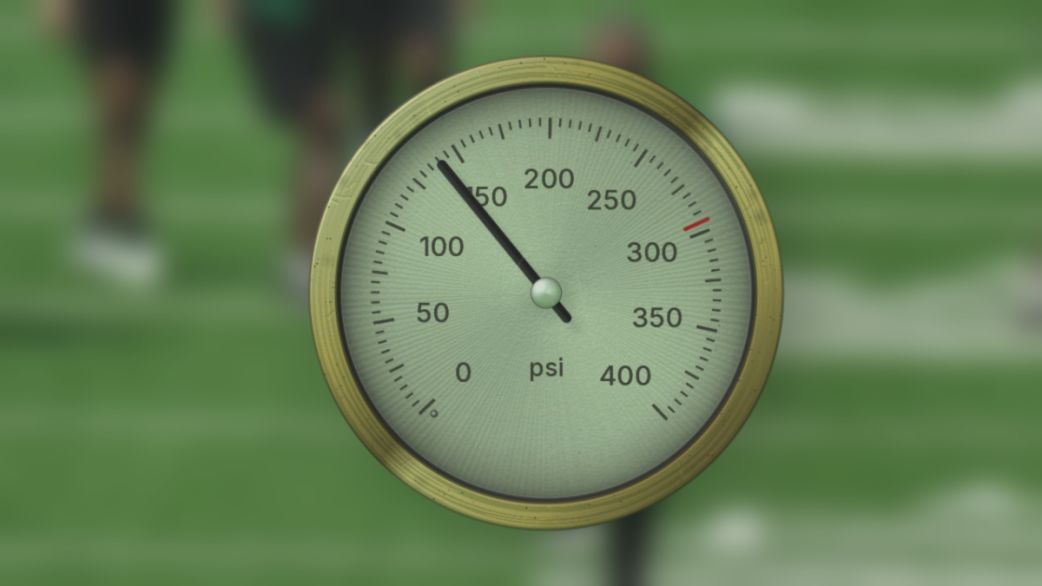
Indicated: 140psi
